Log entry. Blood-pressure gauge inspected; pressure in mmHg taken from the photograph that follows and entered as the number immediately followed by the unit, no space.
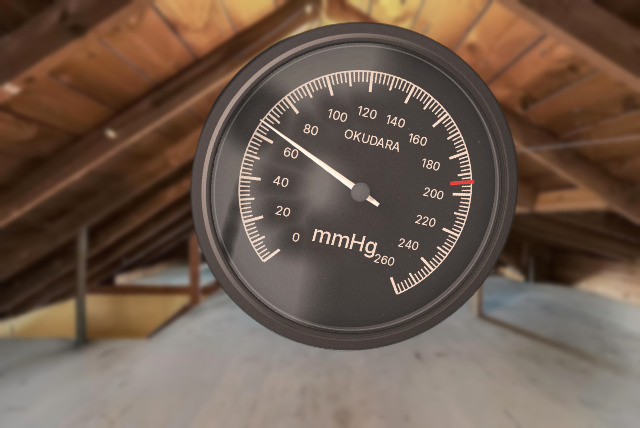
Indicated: 66mmHg
